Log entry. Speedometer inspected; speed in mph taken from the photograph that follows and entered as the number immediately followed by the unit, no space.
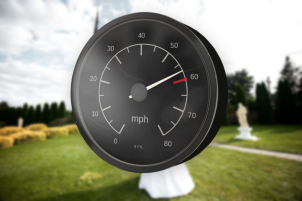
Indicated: 57.5mph
